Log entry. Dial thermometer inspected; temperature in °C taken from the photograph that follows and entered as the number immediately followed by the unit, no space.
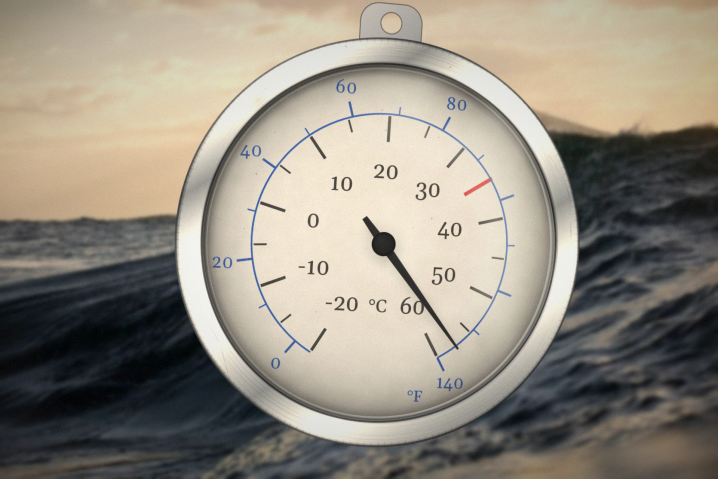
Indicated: 57.5°C
